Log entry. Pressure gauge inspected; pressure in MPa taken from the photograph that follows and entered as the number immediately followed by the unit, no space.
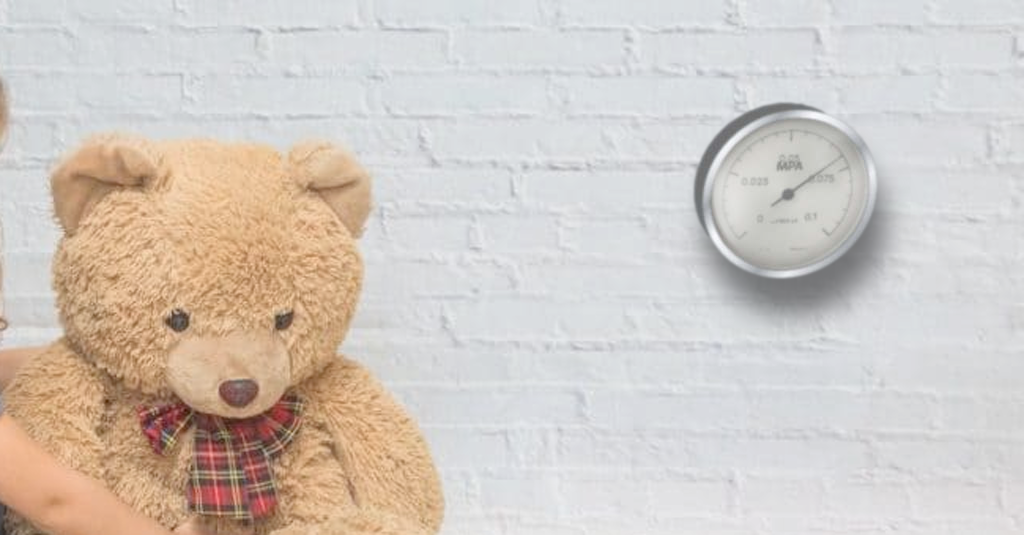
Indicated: 0.07MPa
